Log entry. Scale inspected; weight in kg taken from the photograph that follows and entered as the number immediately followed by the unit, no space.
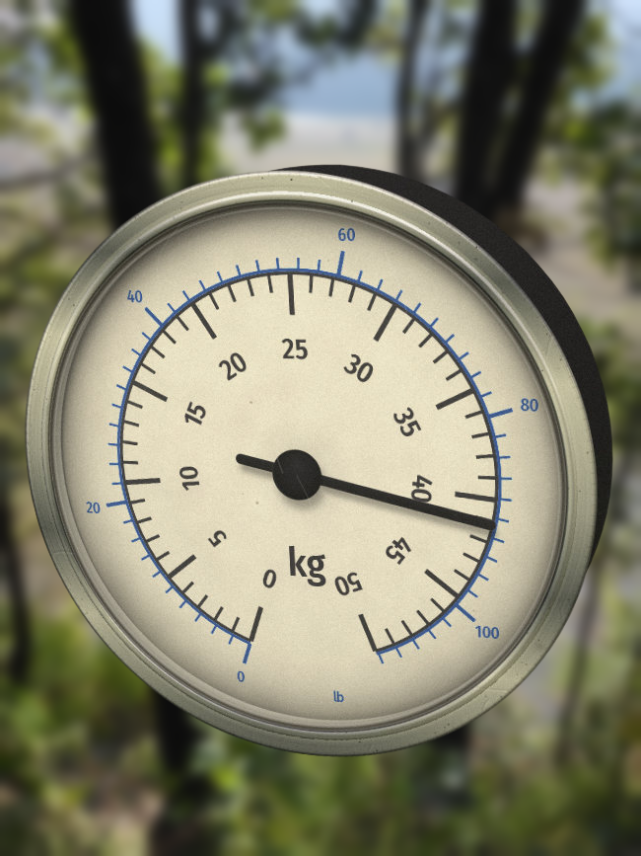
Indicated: 41kg
